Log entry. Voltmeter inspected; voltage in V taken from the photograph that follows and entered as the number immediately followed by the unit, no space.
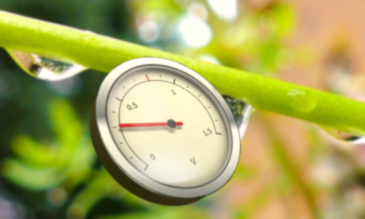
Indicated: 0.3V
